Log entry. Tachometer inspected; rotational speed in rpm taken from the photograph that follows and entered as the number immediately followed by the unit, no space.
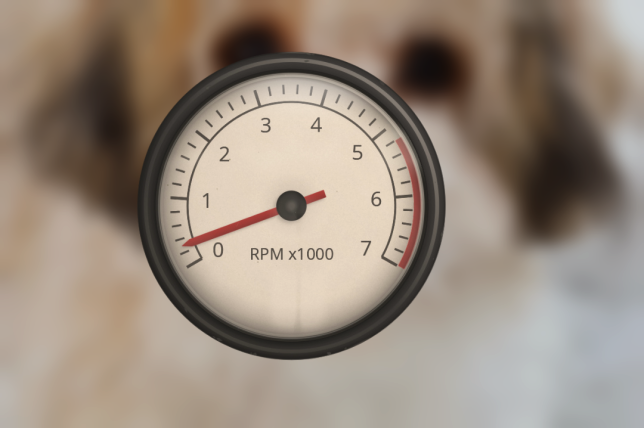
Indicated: 300rpm
